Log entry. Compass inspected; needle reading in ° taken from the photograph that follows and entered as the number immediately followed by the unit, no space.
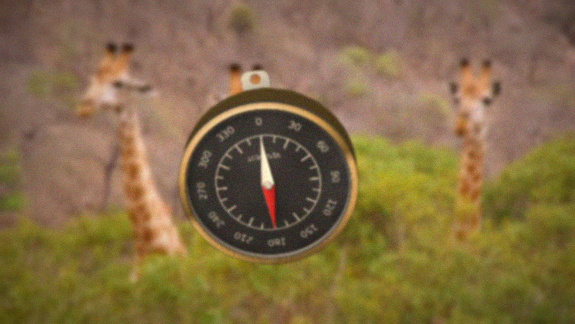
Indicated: 180°
